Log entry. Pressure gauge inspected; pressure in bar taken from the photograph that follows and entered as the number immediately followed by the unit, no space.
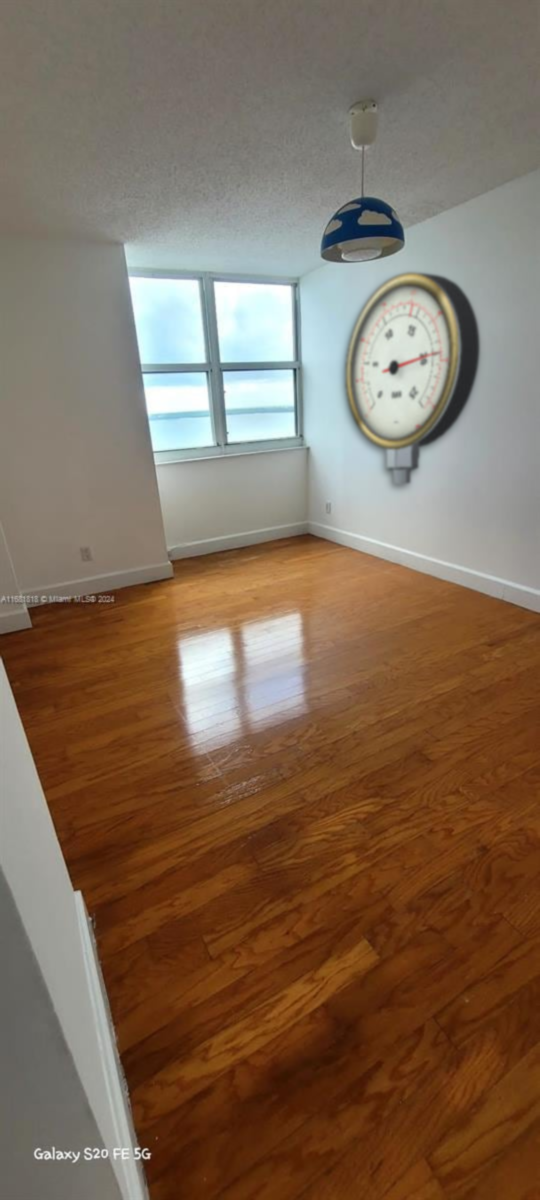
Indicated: 20bar
